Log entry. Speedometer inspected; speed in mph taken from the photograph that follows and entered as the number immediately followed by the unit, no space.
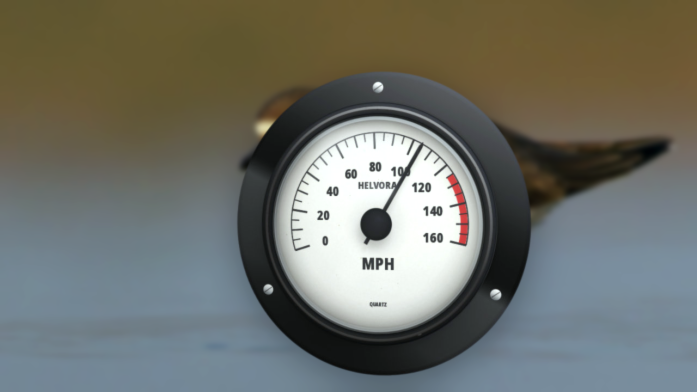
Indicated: 105mph
